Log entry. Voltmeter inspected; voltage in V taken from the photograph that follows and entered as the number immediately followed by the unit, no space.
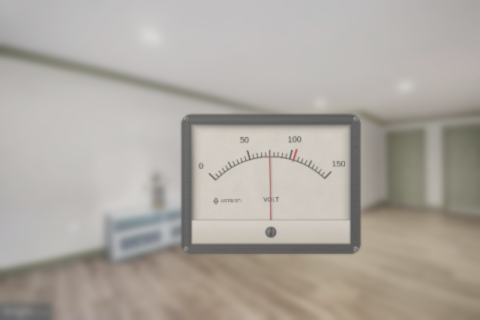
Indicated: 75V
